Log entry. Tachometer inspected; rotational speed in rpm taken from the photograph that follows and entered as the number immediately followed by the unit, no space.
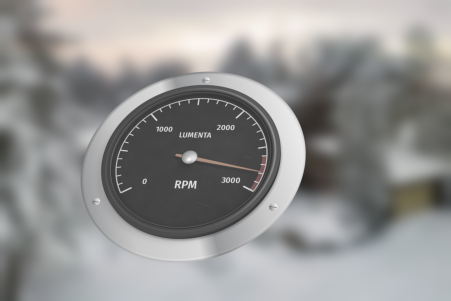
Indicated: 2800rpm
